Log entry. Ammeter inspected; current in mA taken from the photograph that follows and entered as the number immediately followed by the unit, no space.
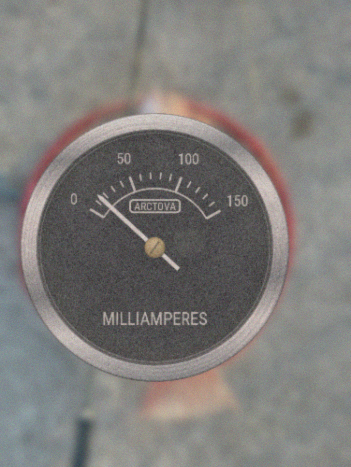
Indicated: 15mA
